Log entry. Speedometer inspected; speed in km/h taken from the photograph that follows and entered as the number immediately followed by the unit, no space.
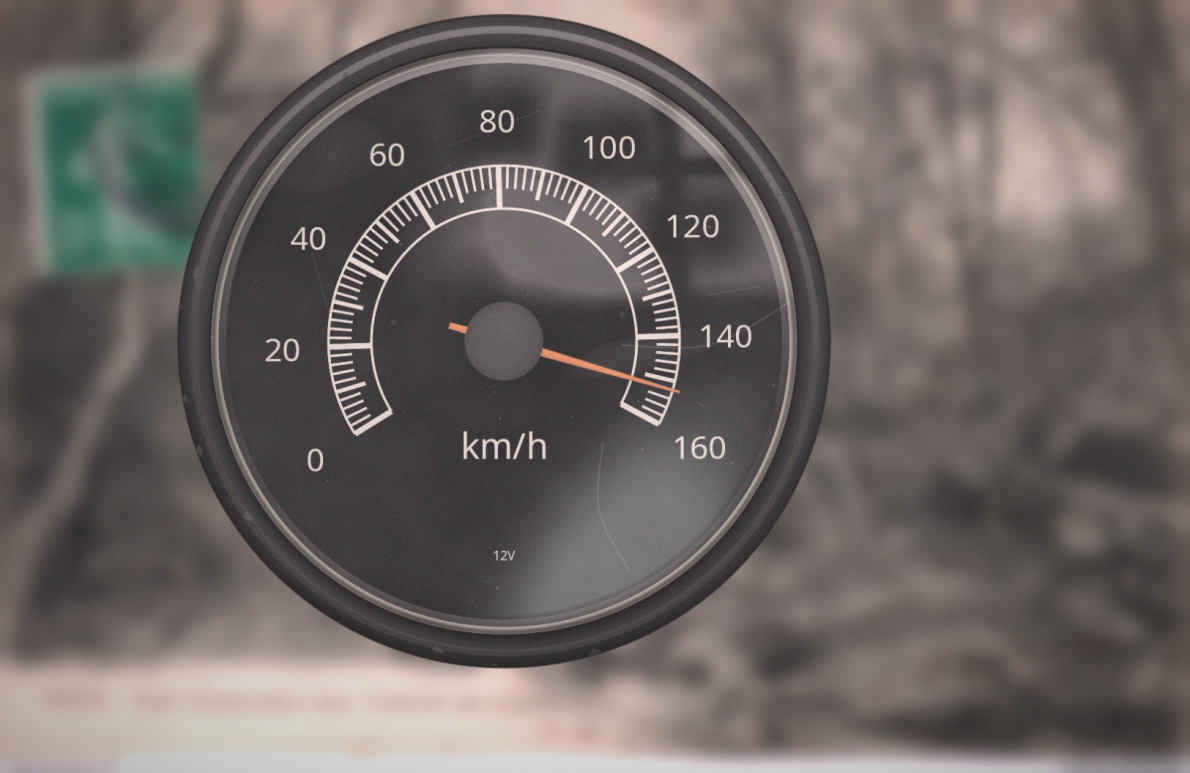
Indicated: 152km/h
